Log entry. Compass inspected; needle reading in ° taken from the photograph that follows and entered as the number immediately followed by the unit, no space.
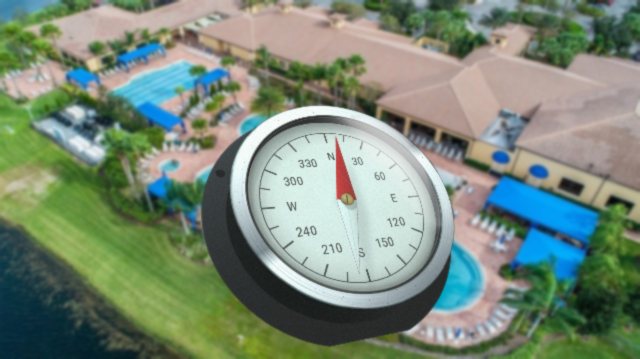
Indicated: 7.5°
